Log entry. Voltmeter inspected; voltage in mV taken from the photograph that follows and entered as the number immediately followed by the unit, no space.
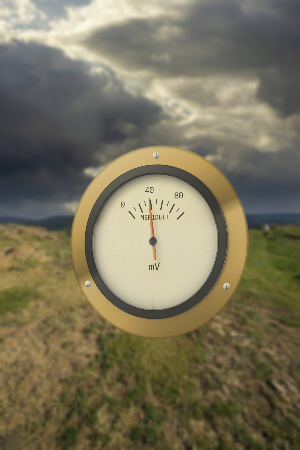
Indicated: 40mV
